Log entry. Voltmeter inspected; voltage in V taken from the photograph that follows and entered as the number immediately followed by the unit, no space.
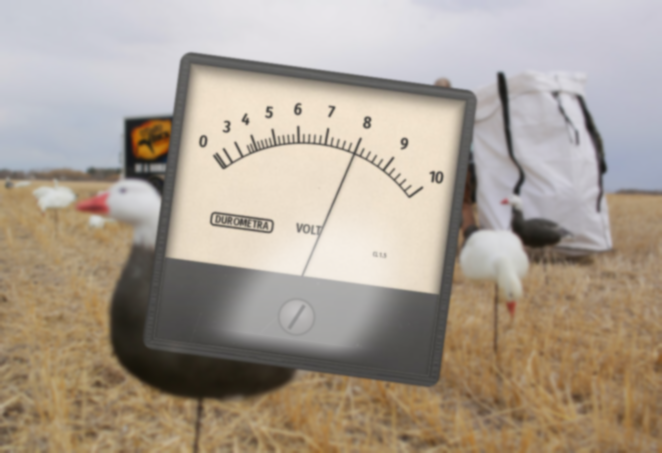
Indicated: 8V
